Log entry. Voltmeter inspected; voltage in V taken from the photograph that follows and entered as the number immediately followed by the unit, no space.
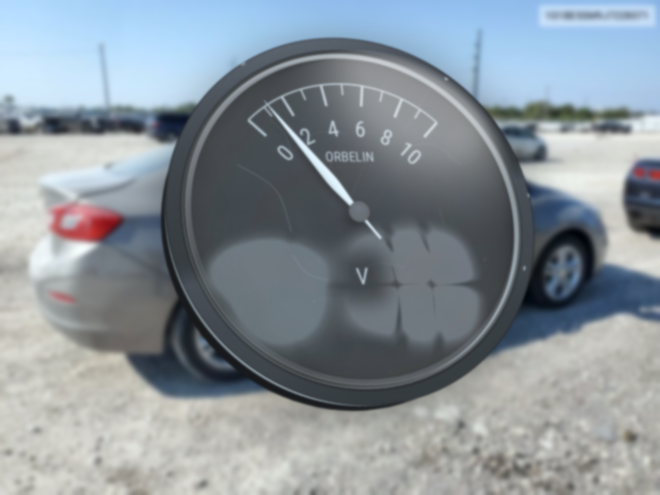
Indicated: 1V
